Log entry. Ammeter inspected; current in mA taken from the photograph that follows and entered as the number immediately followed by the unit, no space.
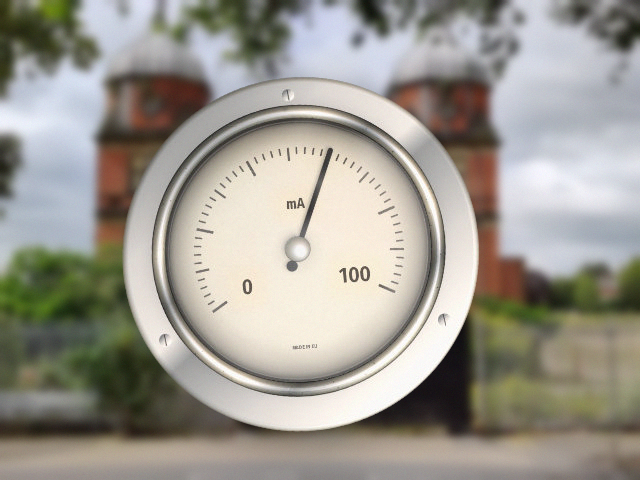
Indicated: 60mA
